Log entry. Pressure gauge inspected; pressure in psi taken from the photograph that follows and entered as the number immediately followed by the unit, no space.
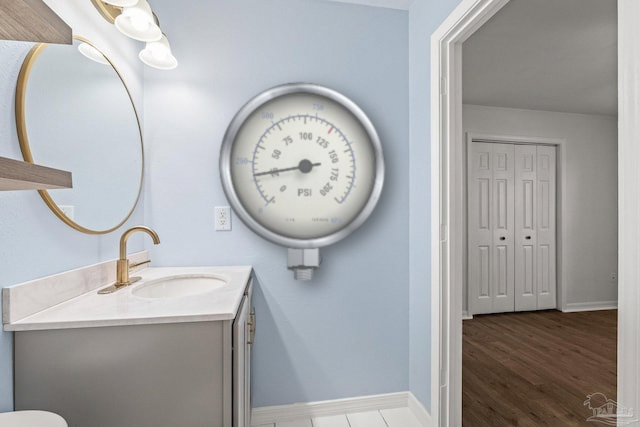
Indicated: 25psi
